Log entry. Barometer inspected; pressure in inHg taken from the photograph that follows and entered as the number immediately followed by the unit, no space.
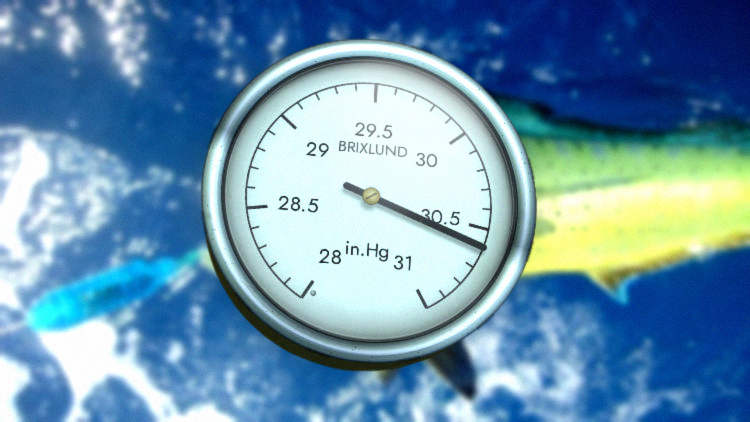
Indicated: 30.6inHg
